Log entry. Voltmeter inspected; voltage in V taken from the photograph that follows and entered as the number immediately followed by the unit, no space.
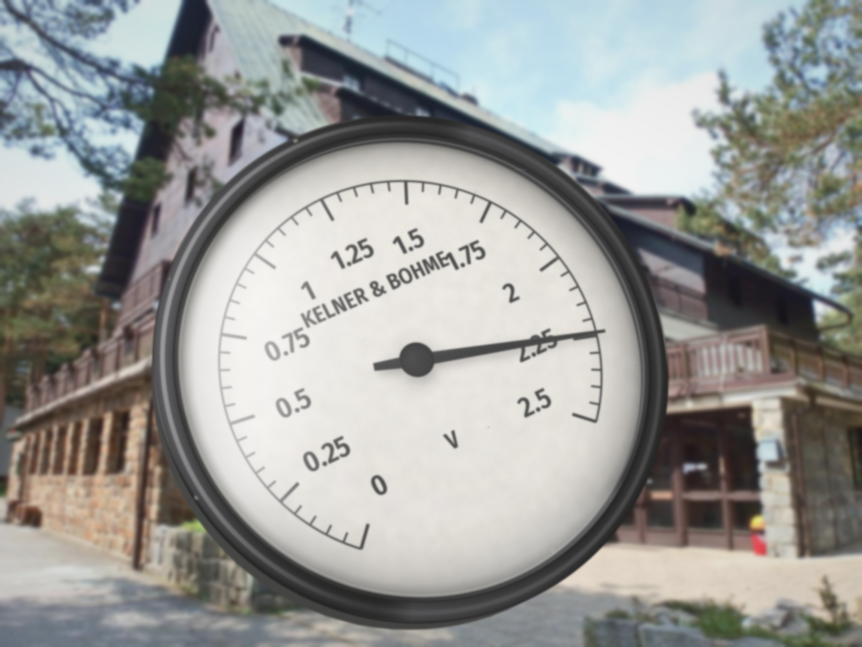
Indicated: 2.25V
